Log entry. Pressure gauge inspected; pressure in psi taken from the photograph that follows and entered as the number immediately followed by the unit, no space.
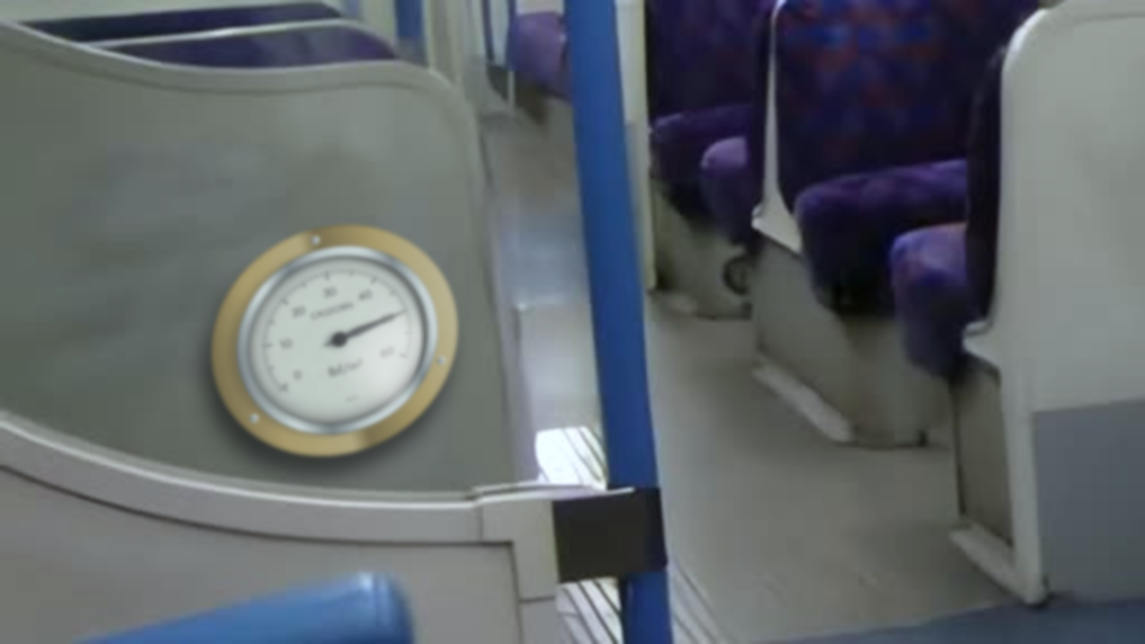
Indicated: 50psi
